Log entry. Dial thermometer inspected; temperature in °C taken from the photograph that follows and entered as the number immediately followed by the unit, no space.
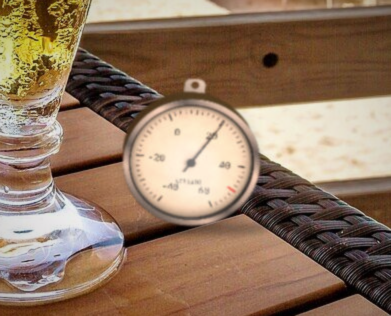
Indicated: 20°C
